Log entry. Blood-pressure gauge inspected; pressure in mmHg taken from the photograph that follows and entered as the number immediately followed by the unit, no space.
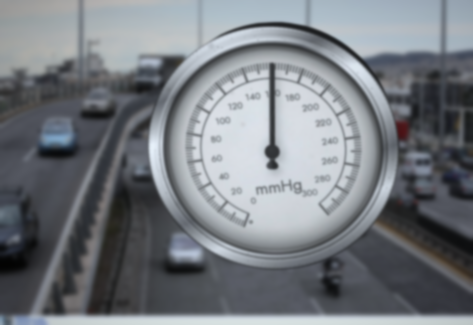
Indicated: 160mmHg
